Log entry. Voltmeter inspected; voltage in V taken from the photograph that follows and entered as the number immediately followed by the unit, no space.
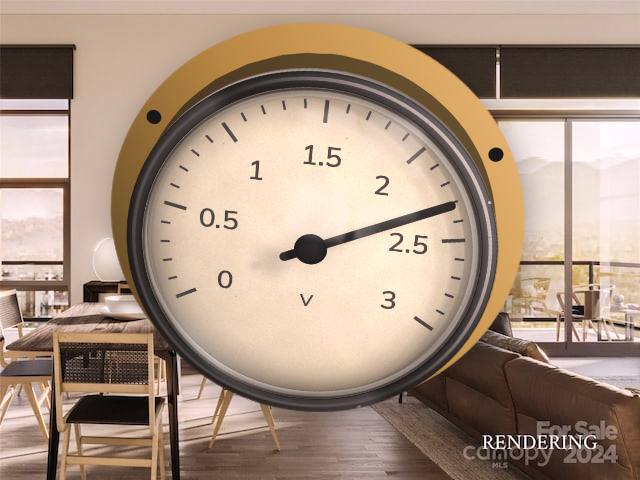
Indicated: 2.3V
